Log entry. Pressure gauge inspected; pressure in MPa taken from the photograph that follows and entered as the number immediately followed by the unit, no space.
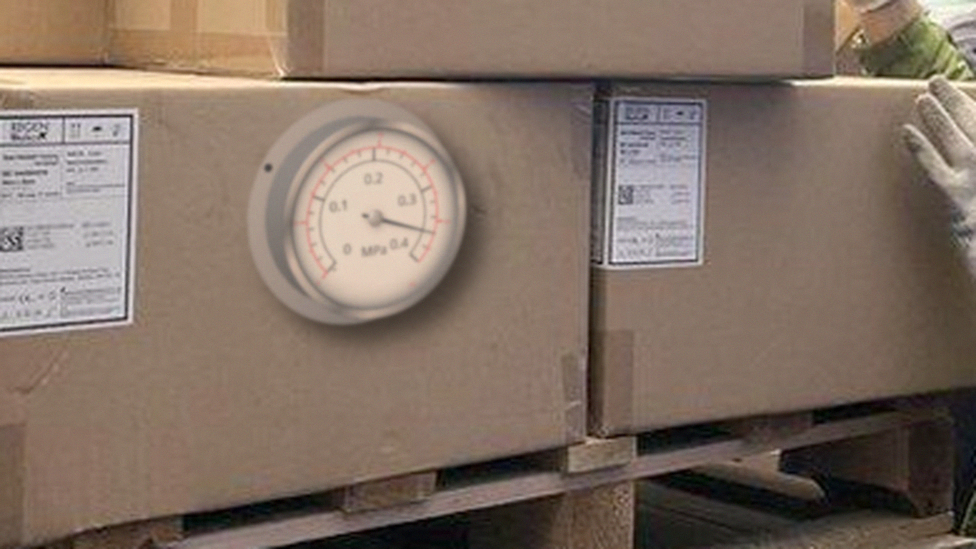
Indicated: 0.36MPa
